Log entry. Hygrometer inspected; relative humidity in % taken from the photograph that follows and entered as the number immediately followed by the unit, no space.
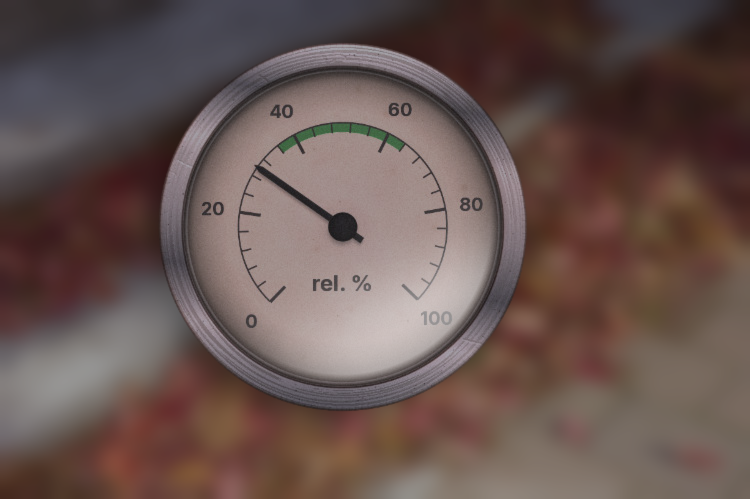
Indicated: 30%
